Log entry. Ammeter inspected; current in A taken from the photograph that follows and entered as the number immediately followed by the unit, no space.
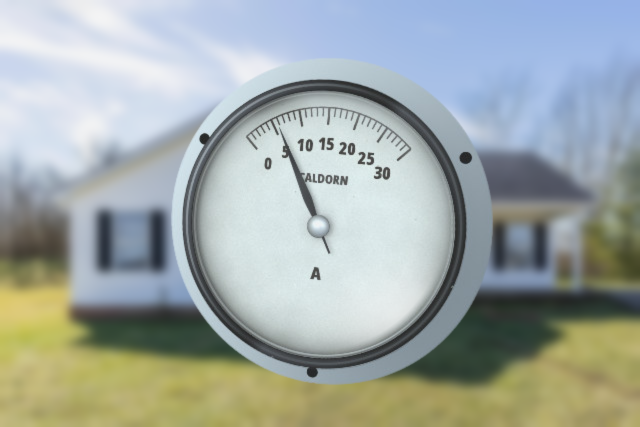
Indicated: 6A
